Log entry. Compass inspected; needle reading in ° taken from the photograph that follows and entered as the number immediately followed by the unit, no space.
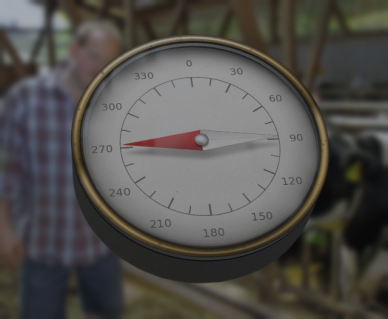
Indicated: 270°
